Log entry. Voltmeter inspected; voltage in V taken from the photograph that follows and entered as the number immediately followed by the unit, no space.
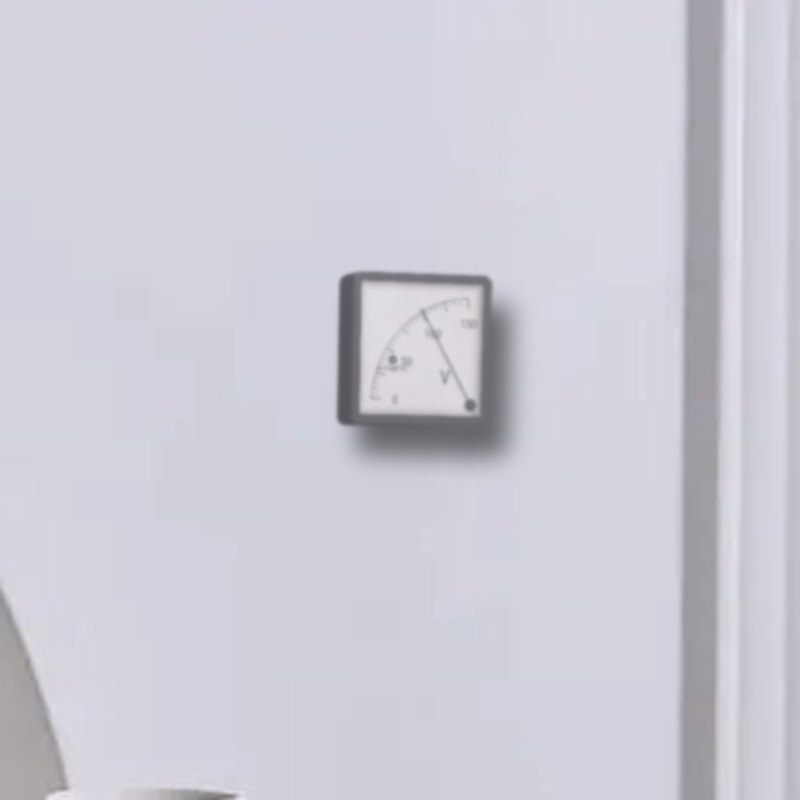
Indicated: 100V
